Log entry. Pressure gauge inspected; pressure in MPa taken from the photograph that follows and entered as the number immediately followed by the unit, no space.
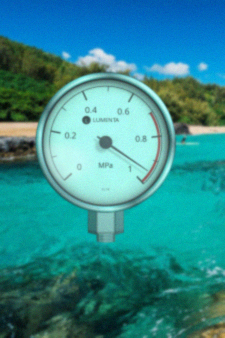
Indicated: 0.95MPa
